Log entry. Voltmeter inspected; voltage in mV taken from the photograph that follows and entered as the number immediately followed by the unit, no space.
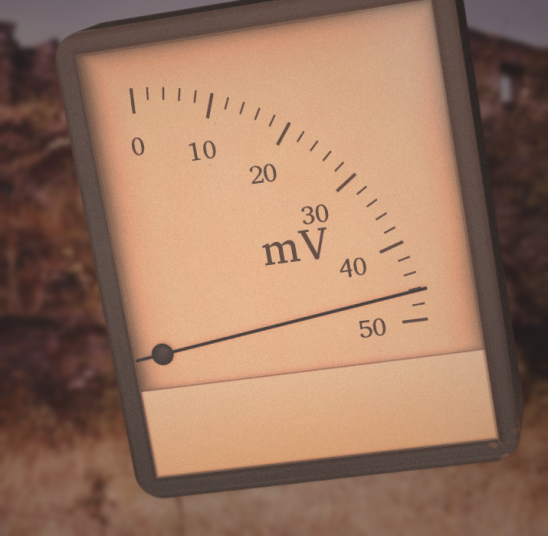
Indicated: 46mV
